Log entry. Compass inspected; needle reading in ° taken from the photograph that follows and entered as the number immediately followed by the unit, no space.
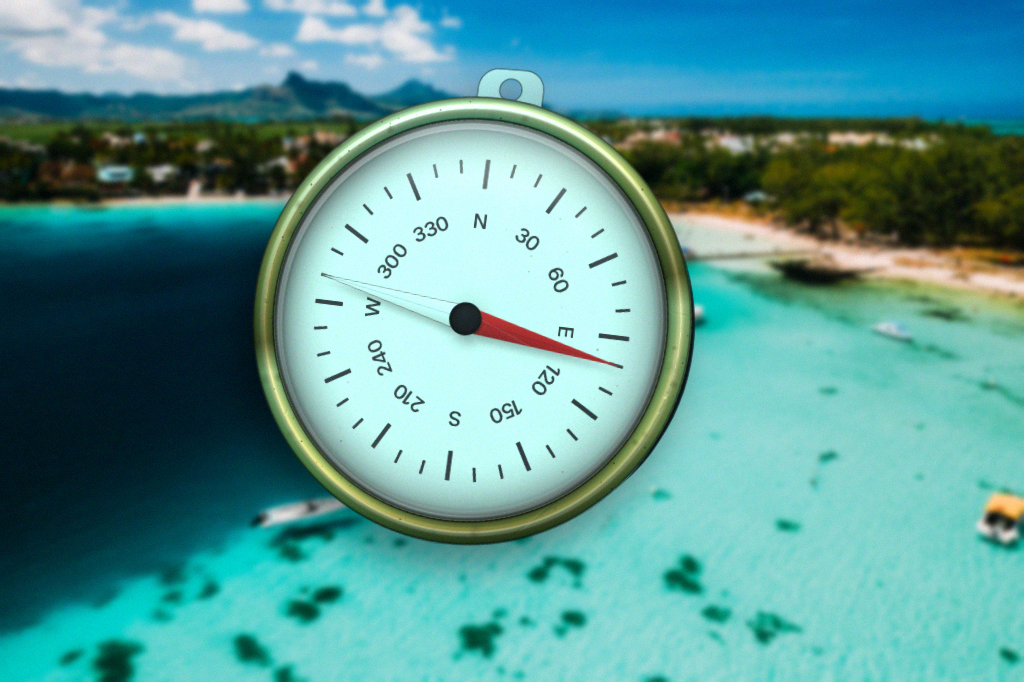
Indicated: 100°
